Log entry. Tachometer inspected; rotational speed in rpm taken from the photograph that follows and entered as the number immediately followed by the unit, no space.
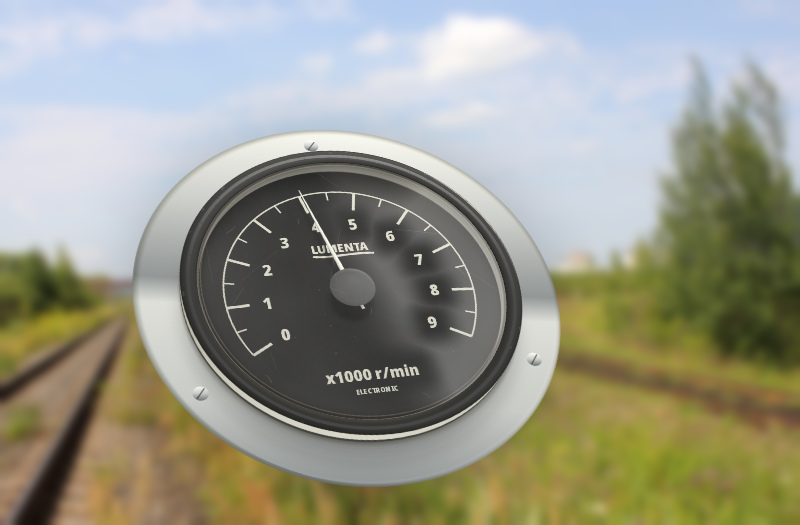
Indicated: 4000rpm
